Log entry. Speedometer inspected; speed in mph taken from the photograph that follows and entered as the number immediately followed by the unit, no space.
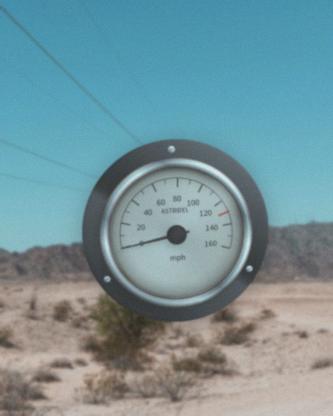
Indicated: 0mph
